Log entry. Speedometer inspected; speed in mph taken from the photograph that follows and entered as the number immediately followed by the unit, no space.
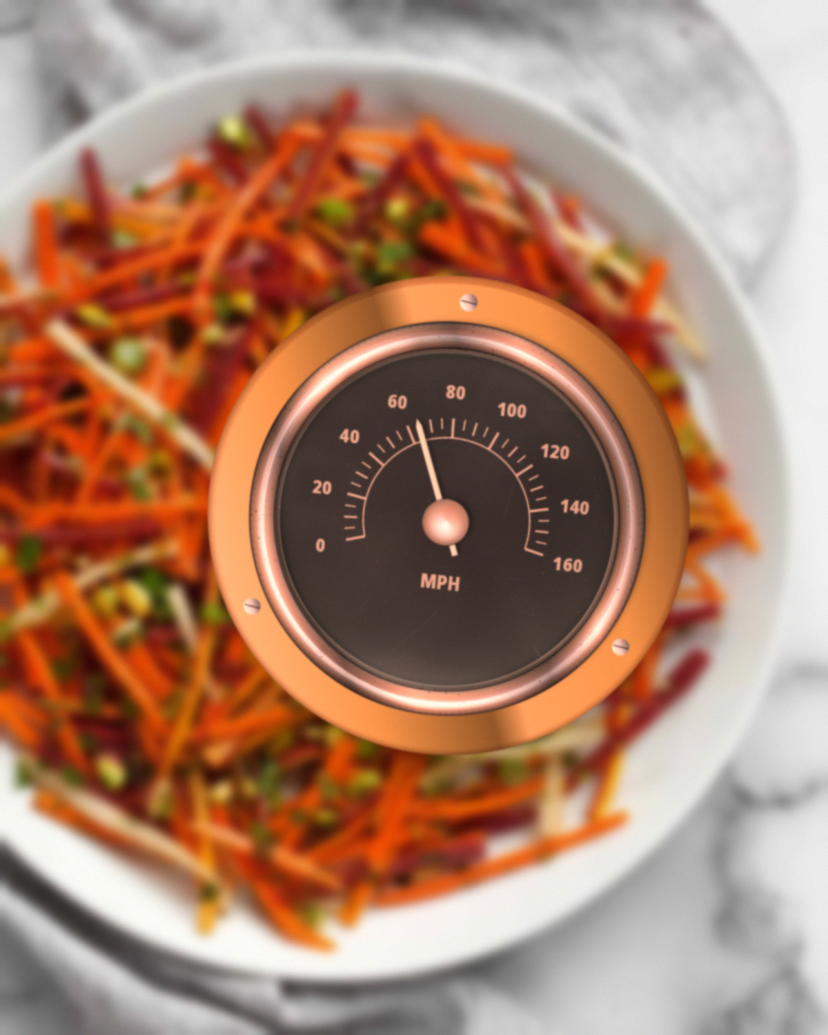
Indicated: 65mph
